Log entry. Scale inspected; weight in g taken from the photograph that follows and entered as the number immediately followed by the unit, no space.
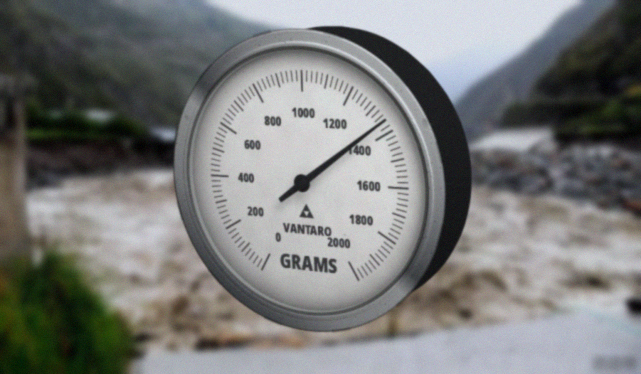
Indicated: 1360g
